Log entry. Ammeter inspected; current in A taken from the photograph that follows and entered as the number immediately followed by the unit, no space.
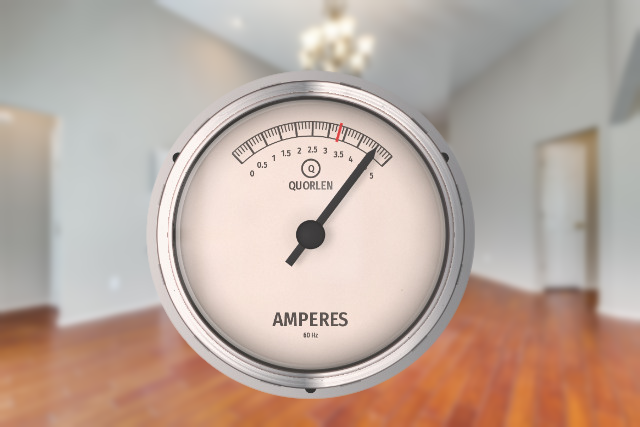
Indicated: 4.5A
